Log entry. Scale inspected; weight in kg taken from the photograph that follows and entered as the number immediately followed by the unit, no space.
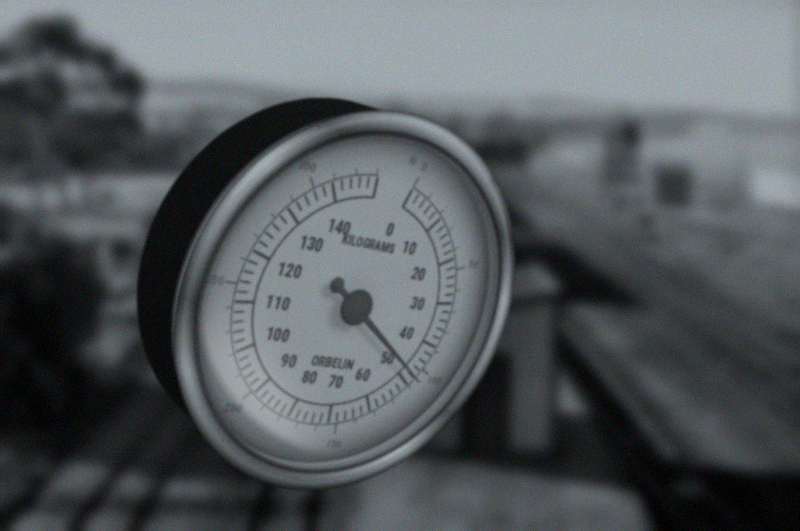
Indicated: 48kg
